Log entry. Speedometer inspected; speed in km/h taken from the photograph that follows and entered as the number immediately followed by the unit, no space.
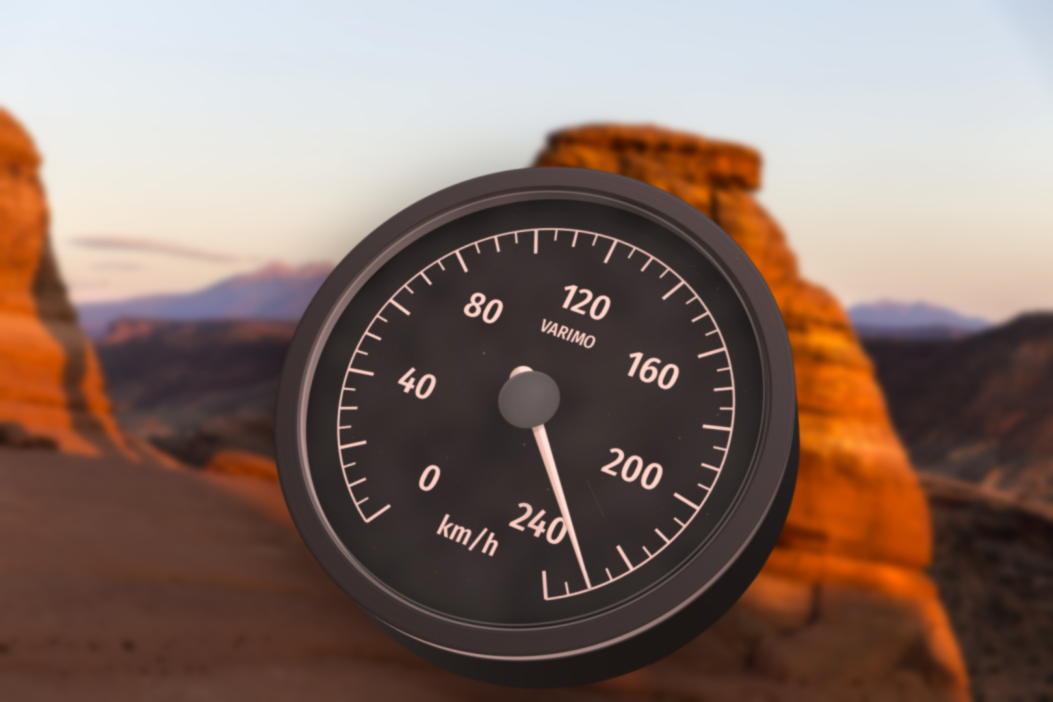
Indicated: 230km/h
